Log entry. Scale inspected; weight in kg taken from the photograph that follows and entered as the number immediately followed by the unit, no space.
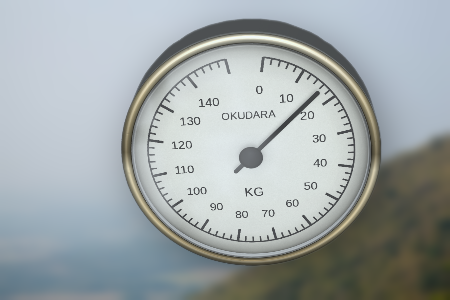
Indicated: 16kg
